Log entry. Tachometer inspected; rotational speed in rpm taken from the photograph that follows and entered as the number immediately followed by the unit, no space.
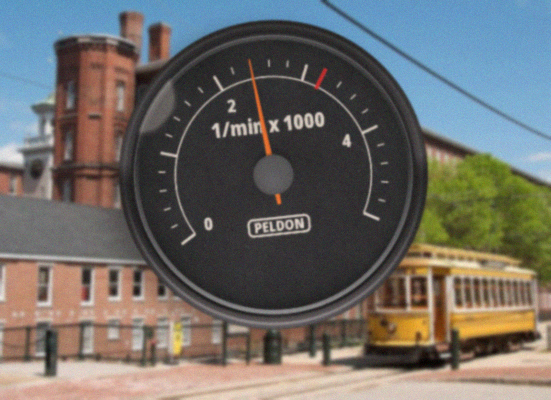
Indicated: 2400rpm
